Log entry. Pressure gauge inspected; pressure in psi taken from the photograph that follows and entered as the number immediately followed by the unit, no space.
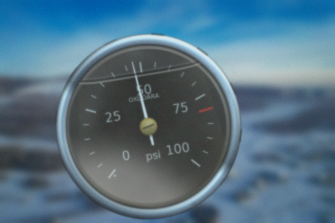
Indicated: 47.5psi
